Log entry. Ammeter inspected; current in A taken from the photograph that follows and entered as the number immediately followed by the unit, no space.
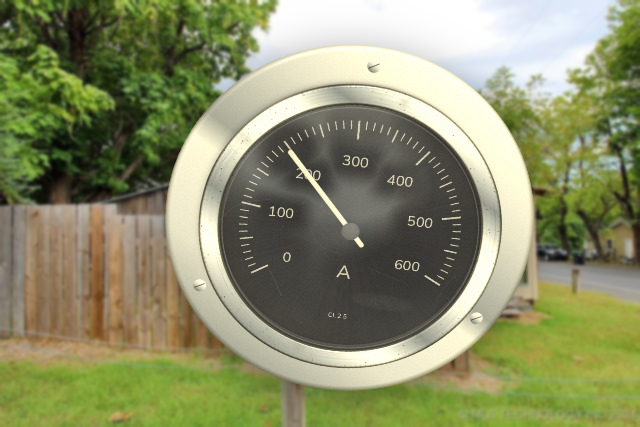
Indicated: 200A
